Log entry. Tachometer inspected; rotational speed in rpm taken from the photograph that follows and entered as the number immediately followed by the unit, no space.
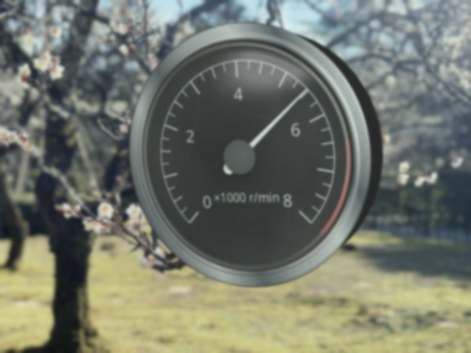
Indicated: 5500rpm
